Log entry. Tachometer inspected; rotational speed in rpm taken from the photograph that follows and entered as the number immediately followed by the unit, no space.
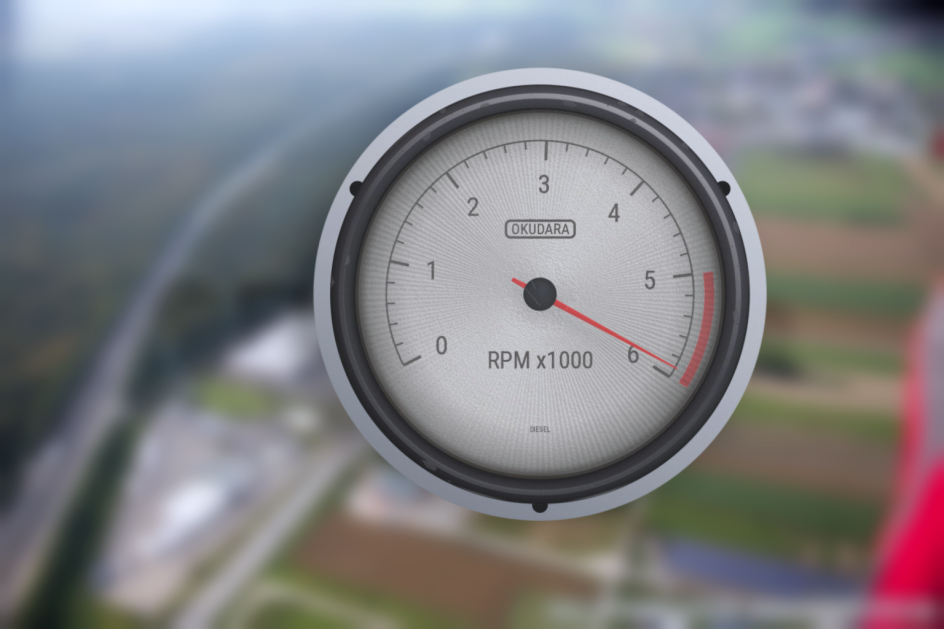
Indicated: 5900rpm
